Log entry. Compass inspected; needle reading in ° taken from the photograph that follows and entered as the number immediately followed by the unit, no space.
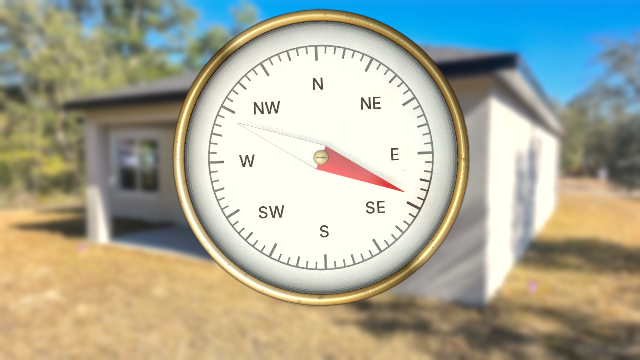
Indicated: 115°
